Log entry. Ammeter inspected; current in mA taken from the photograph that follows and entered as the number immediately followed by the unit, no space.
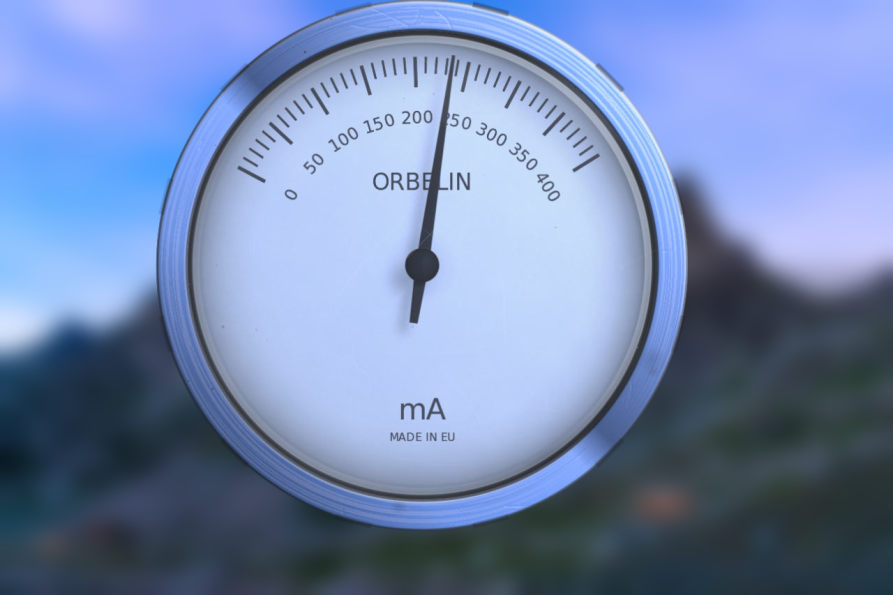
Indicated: 235mA
